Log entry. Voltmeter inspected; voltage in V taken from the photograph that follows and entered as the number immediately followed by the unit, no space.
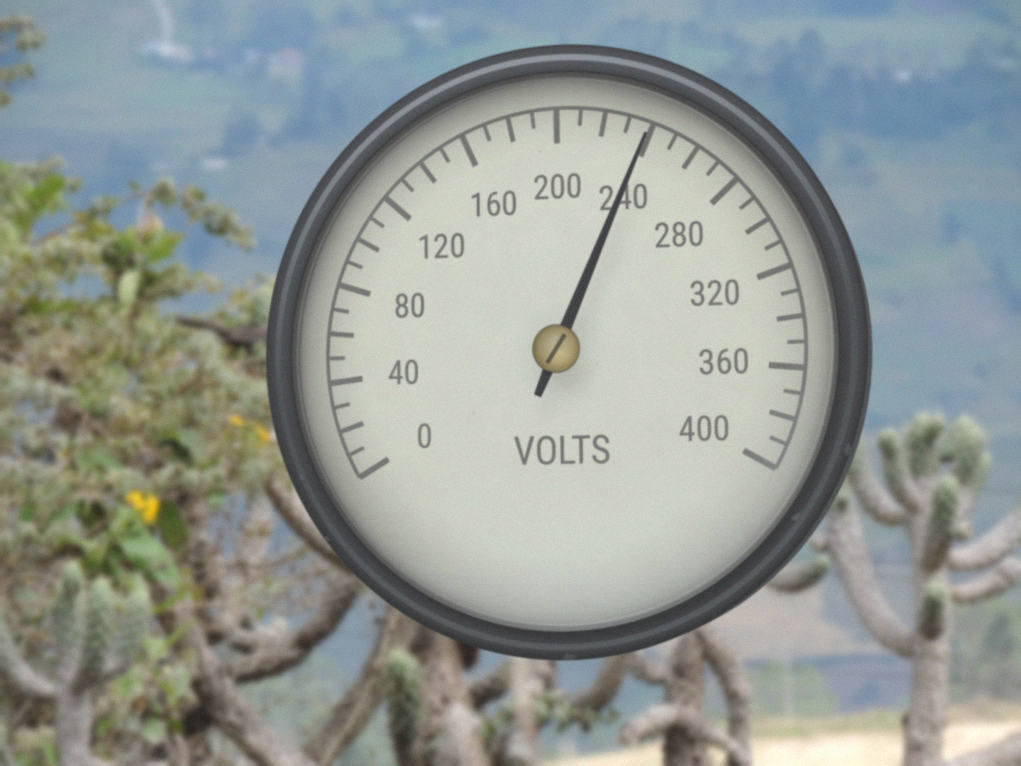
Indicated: 240V
